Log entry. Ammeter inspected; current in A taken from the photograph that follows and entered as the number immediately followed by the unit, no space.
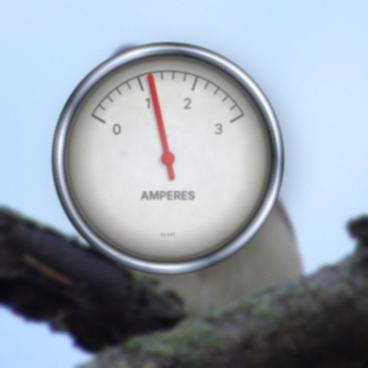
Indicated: 1.2A
